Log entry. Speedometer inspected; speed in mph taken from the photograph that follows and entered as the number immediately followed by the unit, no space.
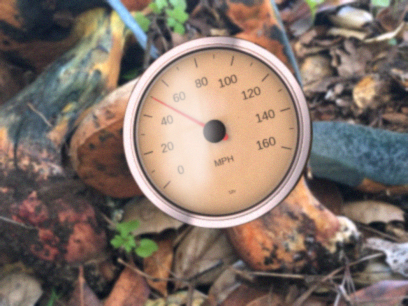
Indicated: 50mph
